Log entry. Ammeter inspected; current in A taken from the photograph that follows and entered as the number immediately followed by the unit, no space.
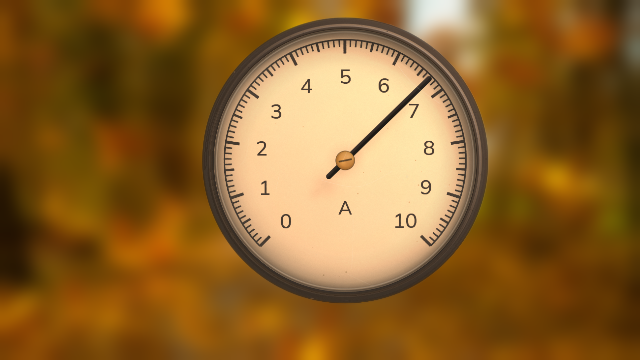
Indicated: 6.7A
